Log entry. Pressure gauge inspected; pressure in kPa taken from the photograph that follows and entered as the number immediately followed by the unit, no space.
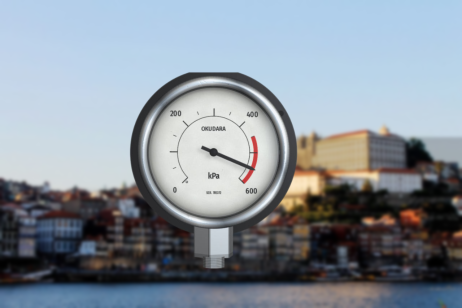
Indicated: 550kPa
